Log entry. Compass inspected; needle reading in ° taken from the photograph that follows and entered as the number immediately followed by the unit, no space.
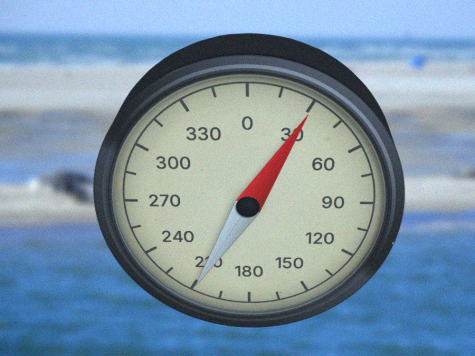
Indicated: 30°
